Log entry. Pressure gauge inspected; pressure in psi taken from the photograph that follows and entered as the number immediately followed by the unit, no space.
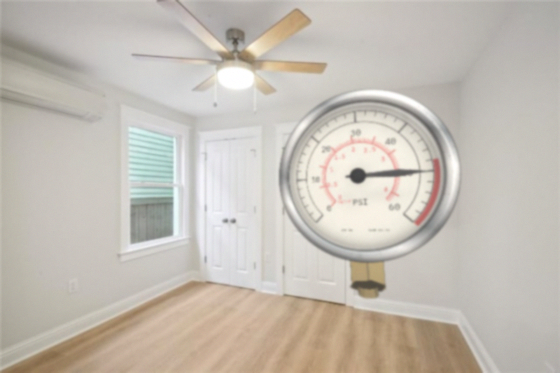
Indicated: 50psi
